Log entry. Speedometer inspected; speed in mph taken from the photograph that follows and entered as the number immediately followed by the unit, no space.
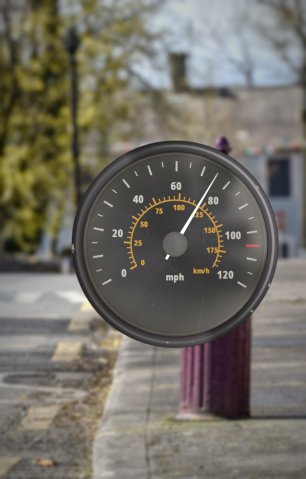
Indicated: 75mph
